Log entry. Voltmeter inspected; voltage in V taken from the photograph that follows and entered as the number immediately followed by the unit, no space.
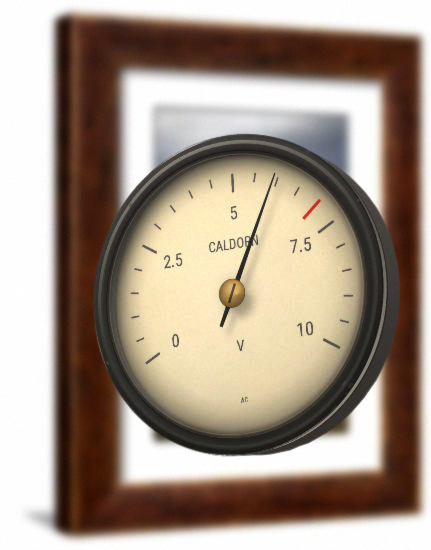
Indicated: 6V
